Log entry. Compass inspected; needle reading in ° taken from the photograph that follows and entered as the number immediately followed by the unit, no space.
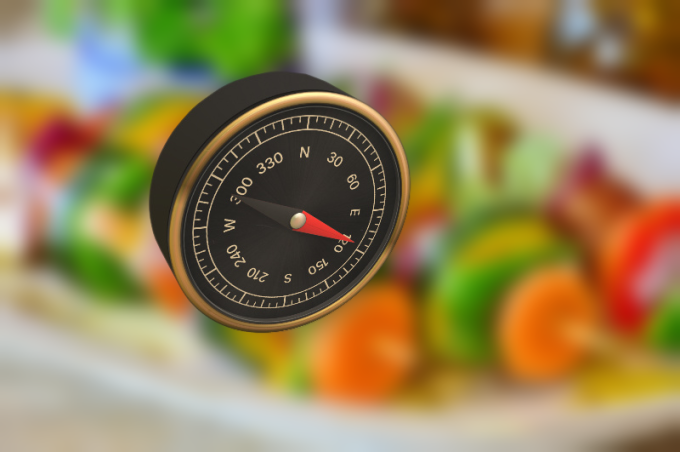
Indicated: 115°
